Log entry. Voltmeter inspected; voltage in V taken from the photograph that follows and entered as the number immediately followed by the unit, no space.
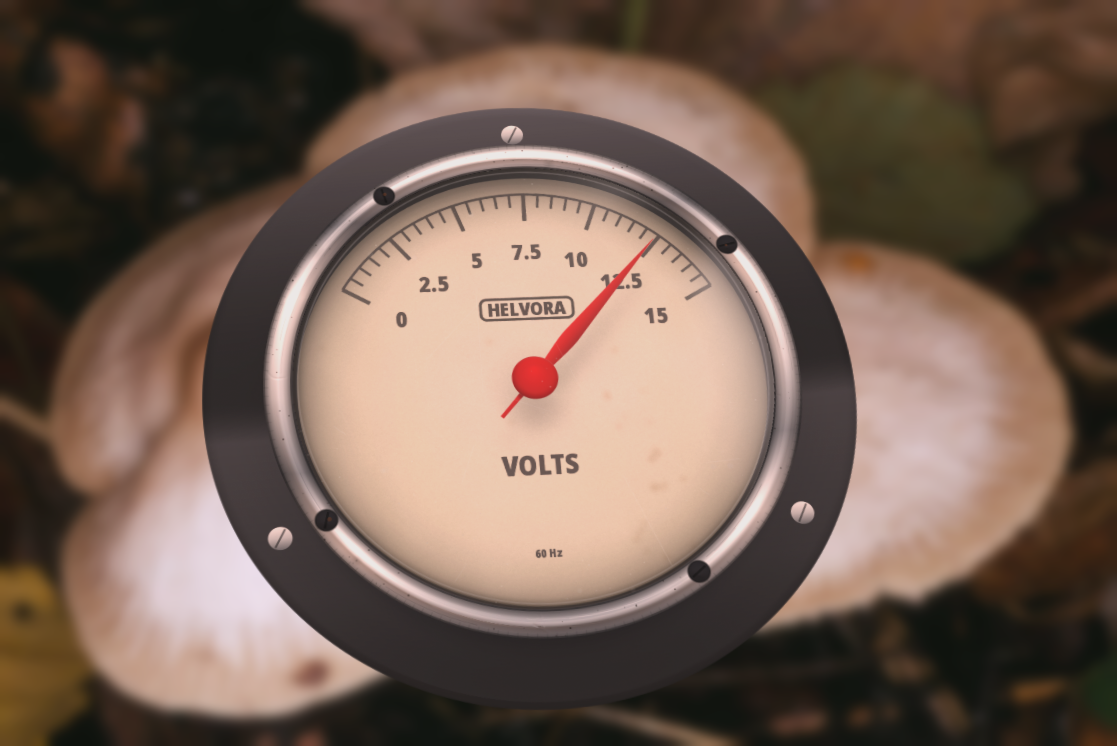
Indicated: 12.5V
